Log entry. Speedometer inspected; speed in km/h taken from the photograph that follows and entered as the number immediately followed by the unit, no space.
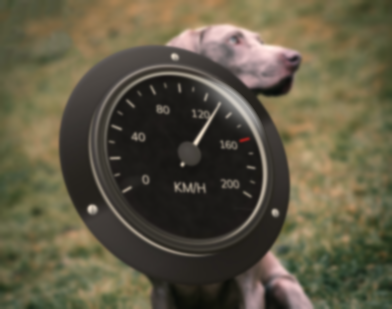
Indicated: 130km/h
